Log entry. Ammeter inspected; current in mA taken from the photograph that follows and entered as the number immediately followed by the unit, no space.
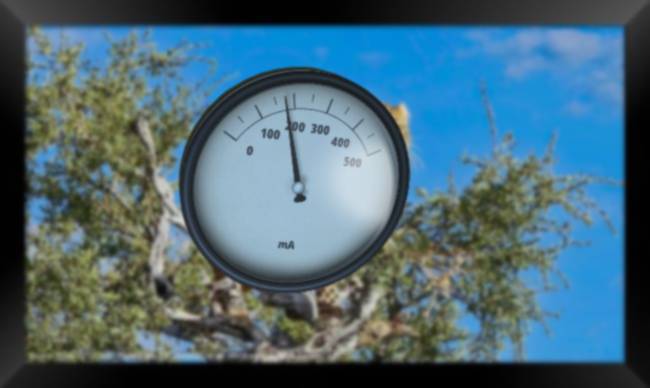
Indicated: 175mA
